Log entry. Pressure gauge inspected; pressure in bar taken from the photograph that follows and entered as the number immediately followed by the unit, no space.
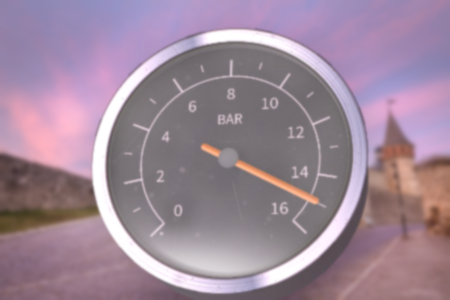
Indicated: 15bar
